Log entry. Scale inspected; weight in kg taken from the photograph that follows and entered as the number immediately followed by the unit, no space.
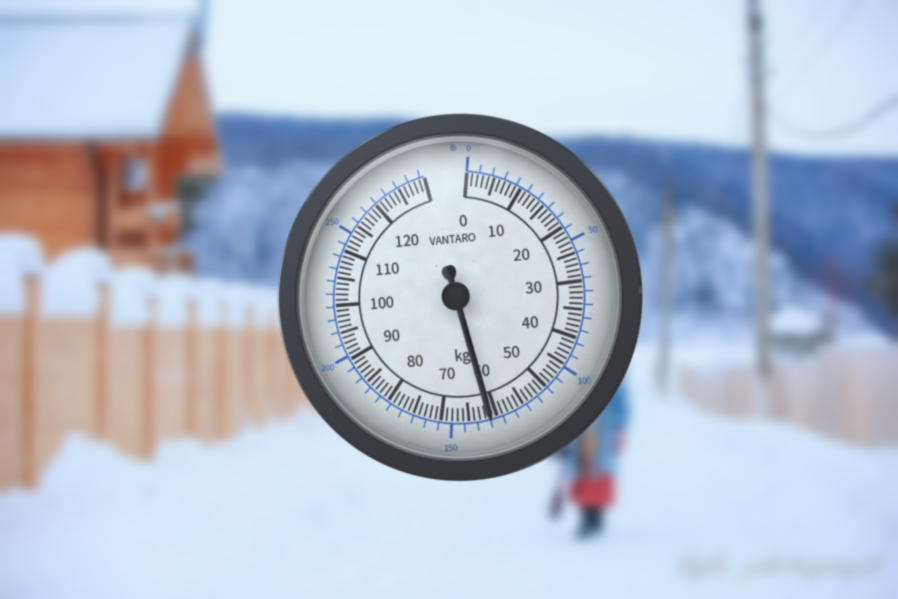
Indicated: 61kg
